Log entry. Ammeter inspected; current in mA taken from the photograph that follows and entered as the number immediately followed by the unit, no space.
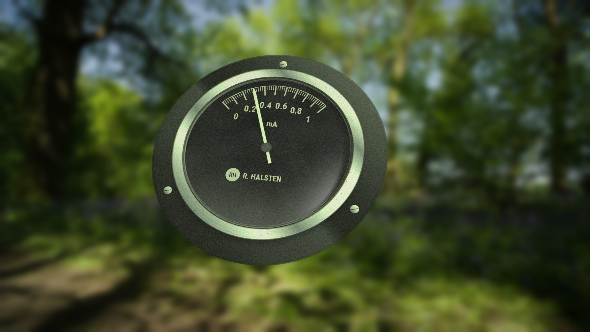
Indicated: 0.3mA
